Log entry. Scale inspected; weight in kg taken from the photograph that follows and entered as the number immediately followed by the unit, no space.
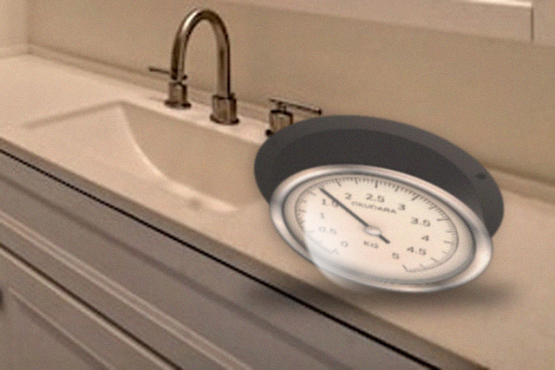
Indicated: 1.75kg
